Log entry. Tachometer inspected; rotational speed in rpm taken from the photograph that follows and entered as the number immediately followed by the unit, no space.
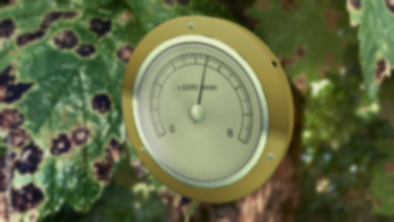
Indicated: 4500rpm
